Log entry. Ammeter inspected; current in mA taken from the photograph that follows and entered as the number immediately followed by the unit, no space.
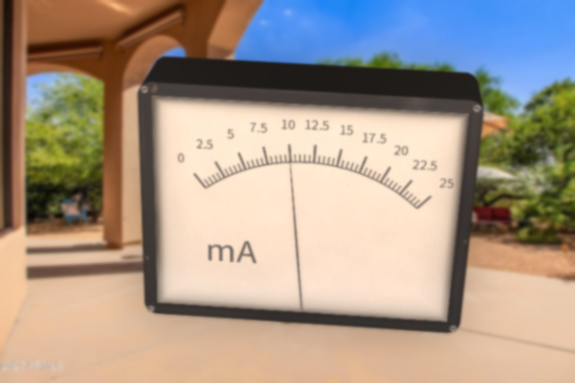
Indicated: 10mA
